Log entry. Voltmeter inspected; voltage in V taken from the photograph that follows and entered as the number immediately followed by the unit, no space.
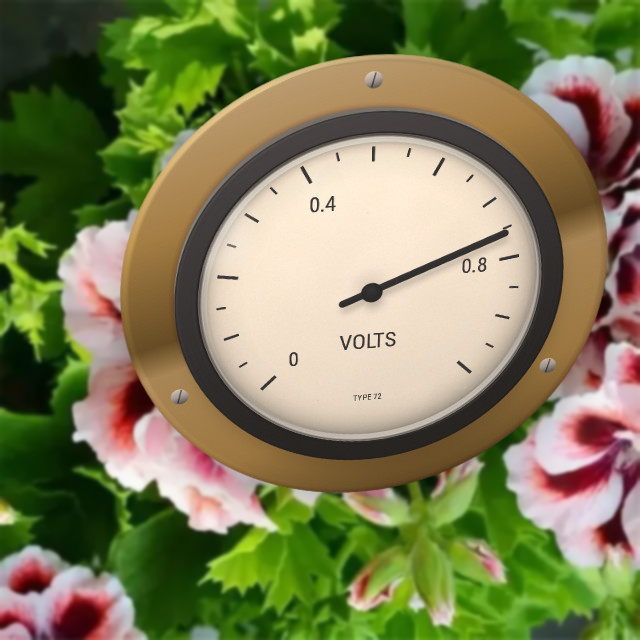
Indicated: 0.75V
